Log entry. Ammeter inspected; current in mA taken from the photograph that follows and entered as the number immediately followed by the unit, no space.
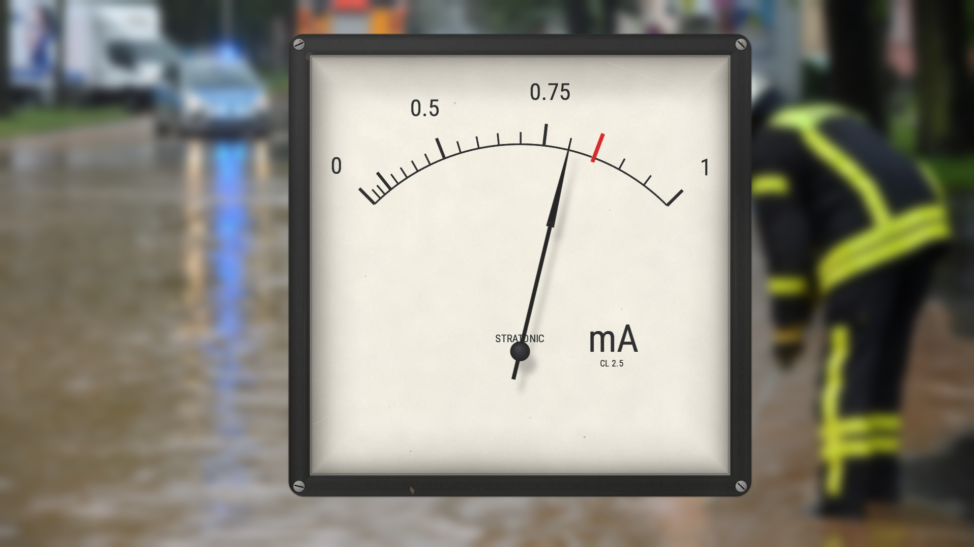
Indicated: 0.8mA
